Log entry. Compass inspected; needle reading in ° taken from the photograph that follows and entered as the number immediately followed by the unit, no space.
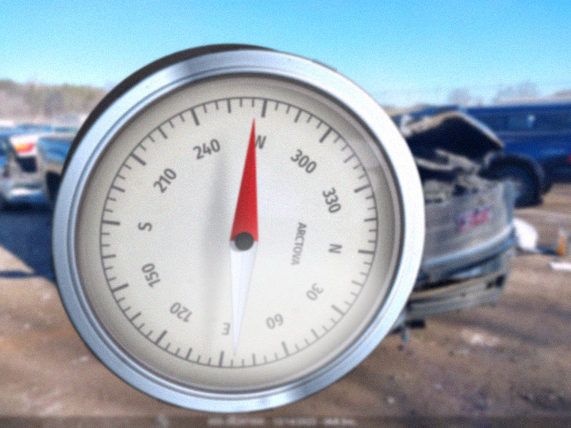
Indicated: 265°
